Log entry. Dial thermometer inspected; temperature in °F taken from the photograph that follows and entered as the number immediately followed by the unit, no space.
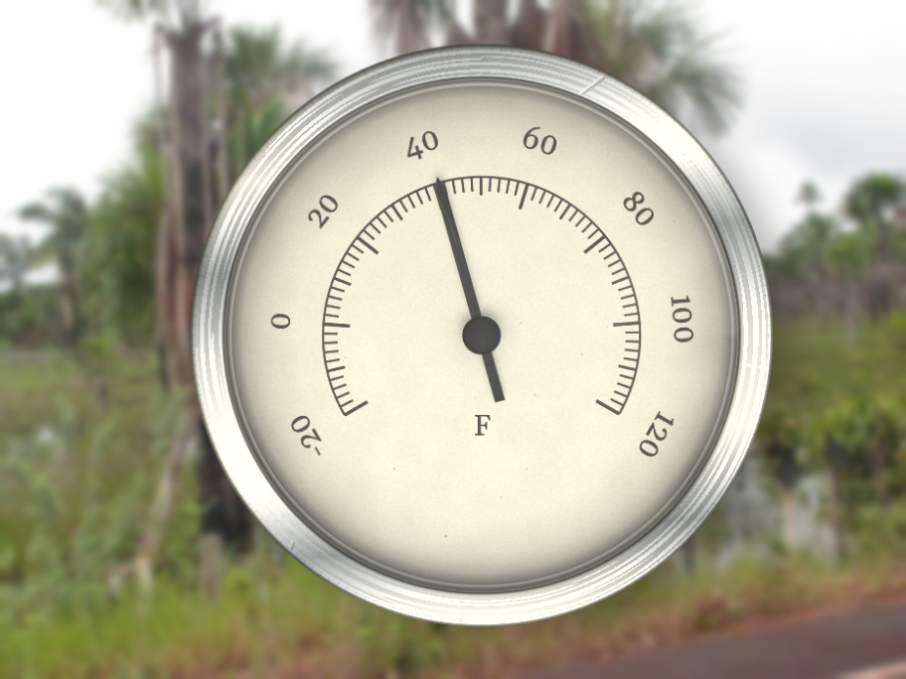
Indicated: 41°F
